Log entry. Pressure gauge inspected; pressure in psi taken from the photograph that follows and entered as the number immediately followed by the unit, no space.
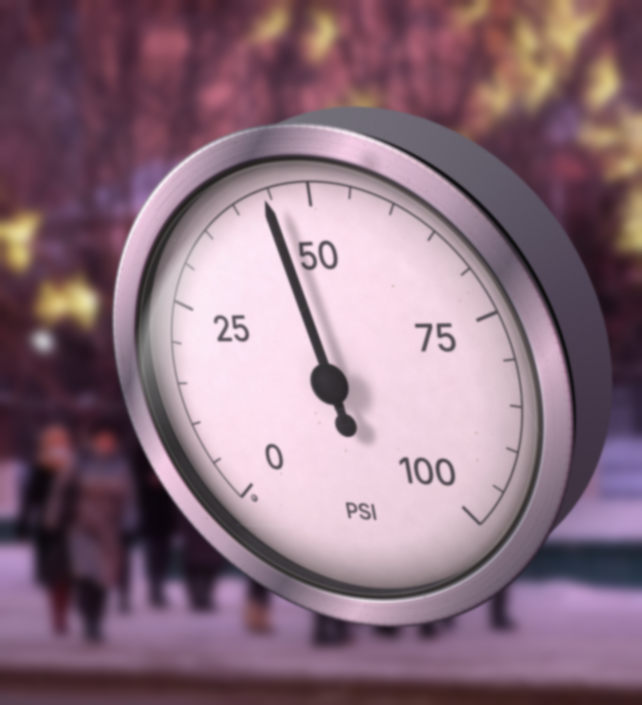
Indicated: 45psi
